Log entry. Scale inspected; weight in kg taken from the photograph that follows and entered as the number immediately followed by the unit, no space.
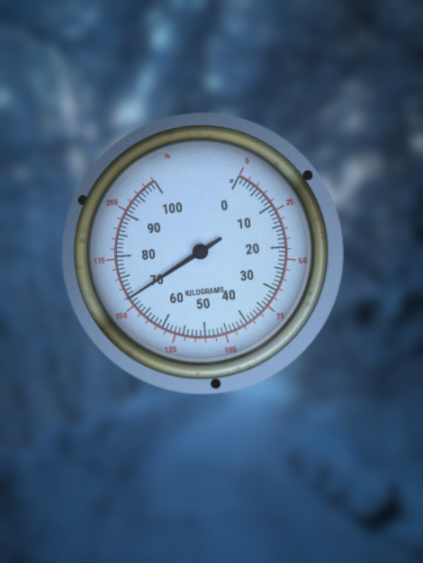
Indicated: 70kg
